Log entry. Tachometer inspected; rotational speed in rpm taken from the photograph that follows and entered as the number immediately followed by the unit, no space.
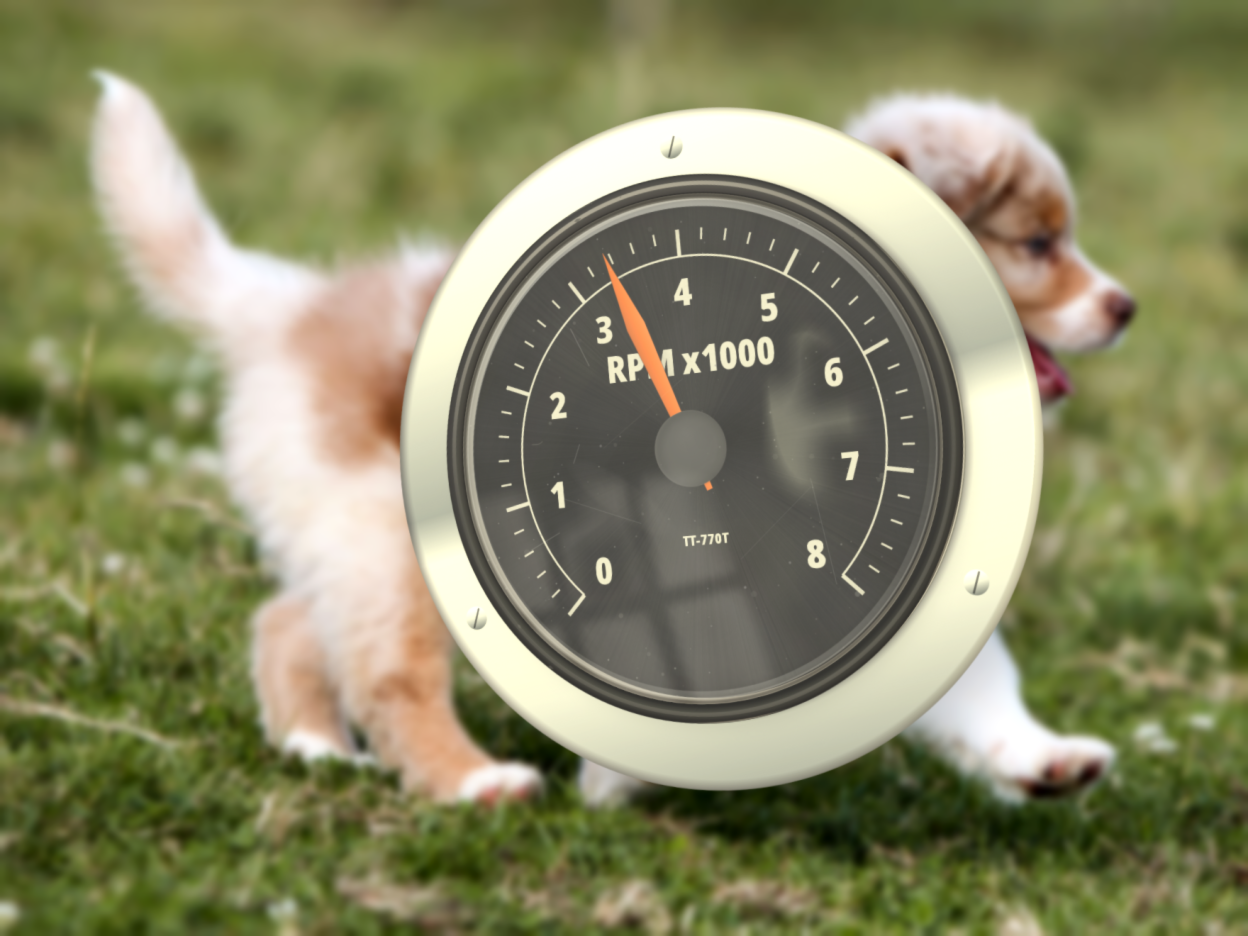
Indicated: 3400rpm
